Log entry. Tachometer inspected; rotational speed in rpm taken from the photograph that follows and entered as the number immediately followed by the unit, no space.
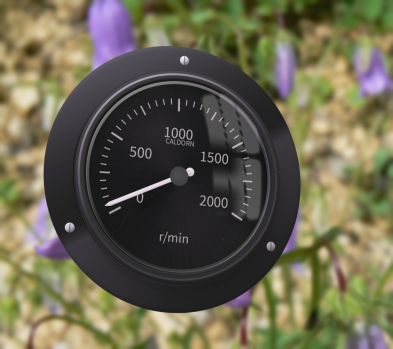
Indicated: 50rpm
